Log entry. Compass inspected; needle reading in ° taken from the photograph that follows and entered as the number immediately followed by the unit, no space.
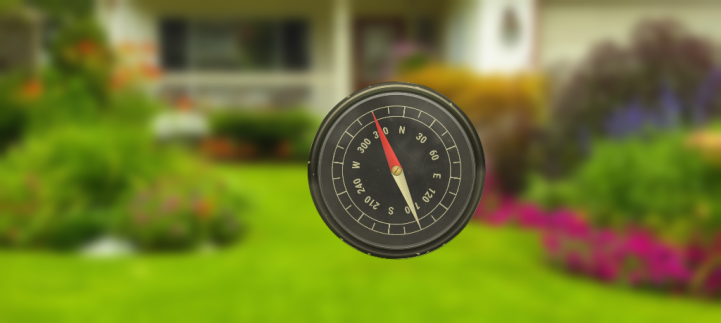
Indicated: 330°
